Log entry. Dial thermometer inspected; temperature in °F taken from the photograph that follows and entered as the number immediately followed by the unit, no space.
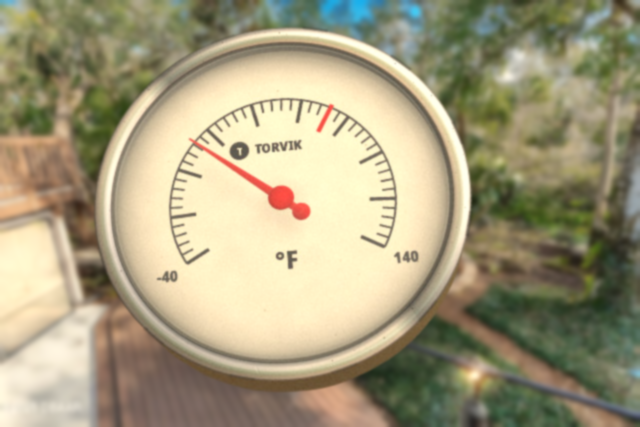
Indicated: 12°F
